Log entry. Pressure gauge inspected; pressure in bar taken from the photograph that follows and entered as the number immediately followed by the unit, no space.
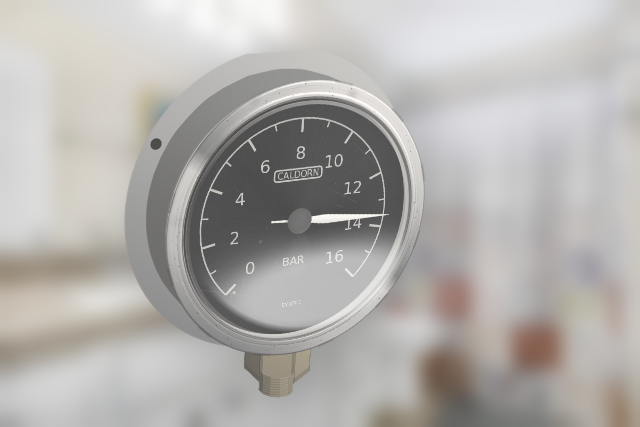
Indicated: 13.5bar
